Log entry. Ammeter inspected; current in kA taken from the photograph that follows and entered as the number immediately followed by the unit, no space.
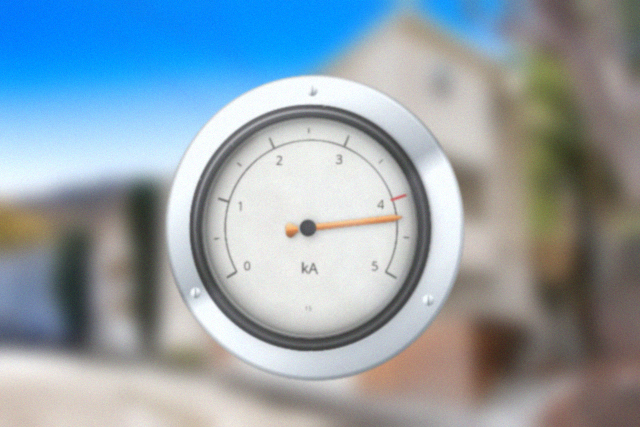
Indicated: 4.25kA
